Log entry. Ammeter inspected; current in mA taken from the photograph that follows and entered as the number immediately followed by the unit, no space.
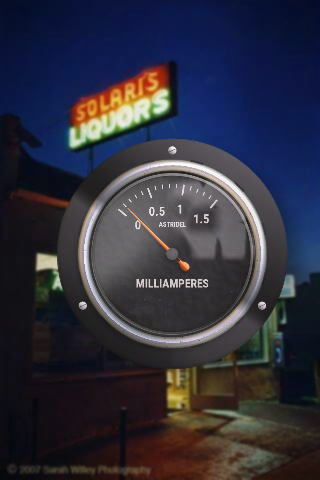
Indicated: 0.1mA
